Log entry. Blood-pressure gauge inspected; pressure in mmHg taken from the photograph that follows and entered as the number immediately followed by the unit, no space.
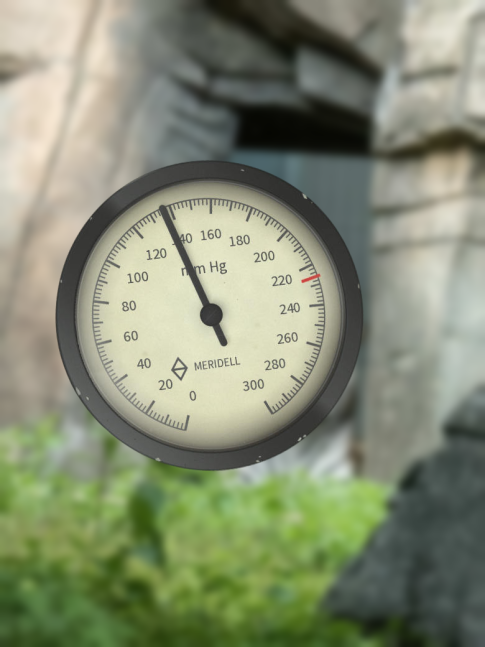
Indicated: 136mmHg
